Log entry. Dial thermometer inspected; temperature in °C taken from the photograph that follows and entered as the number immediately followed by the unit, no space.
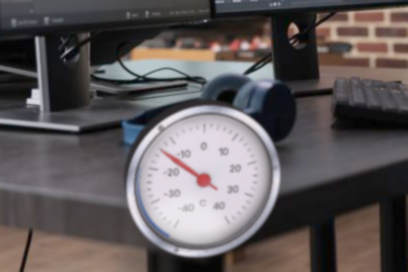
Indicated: -14°C
